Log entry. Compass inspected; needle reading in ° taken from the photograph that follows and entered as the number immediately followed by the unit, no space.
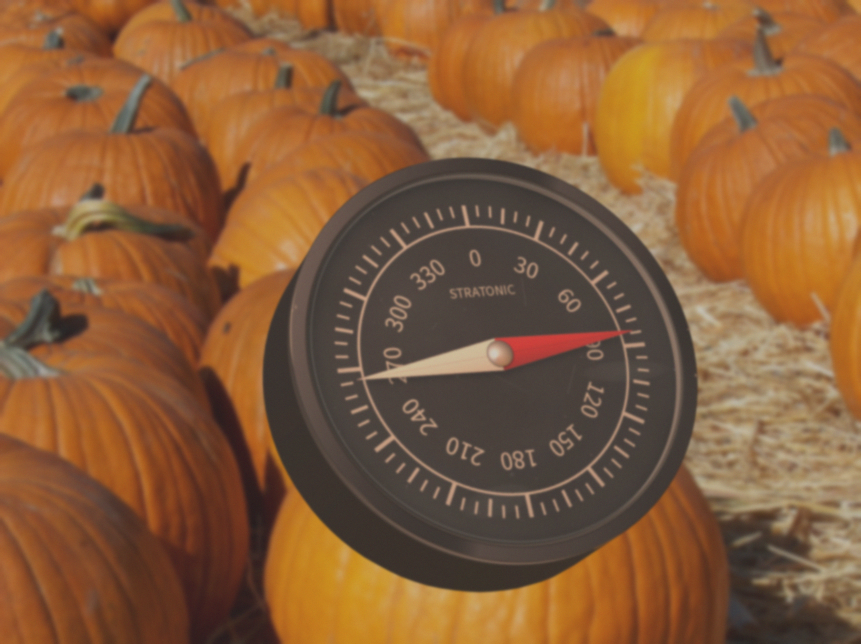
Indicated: 85°
